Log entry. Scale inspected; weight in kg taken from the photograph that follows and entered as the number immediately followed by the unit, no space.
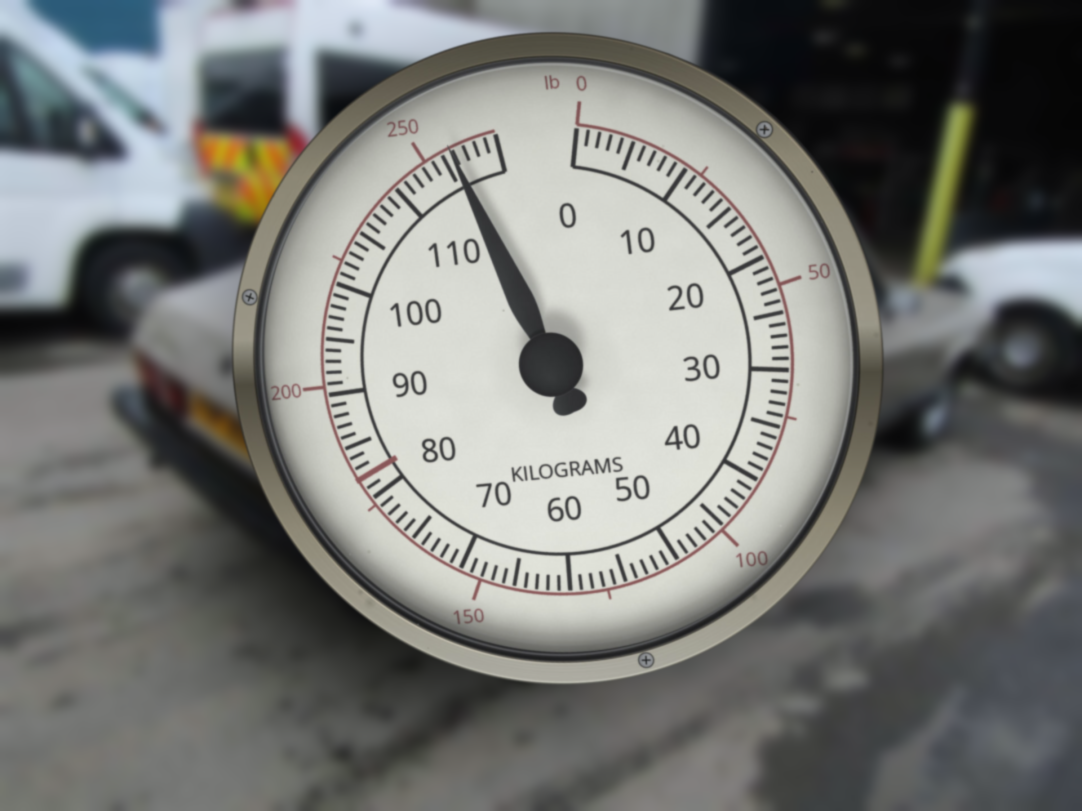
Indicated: 116kg
